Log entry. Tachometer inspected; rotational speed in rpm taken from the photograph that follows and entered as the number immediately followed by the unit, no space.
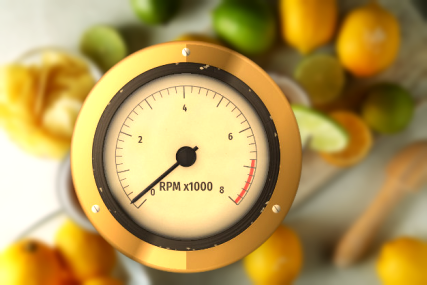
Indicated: 200rpm
